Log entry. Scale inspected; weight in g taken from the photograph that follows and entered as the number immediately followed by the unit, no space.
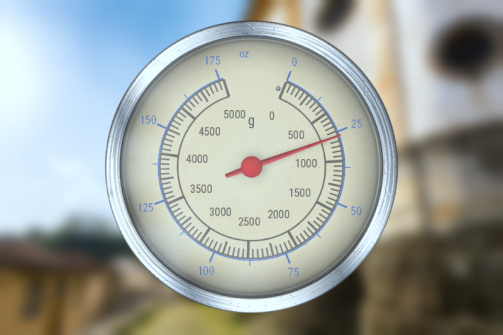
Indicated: 750g
